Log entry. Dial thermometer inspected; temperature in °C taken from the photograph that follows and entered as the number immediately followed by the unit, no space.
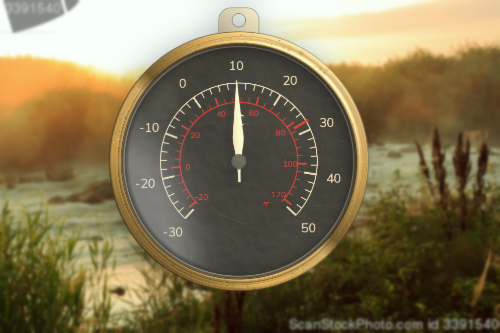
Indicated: 10°C
